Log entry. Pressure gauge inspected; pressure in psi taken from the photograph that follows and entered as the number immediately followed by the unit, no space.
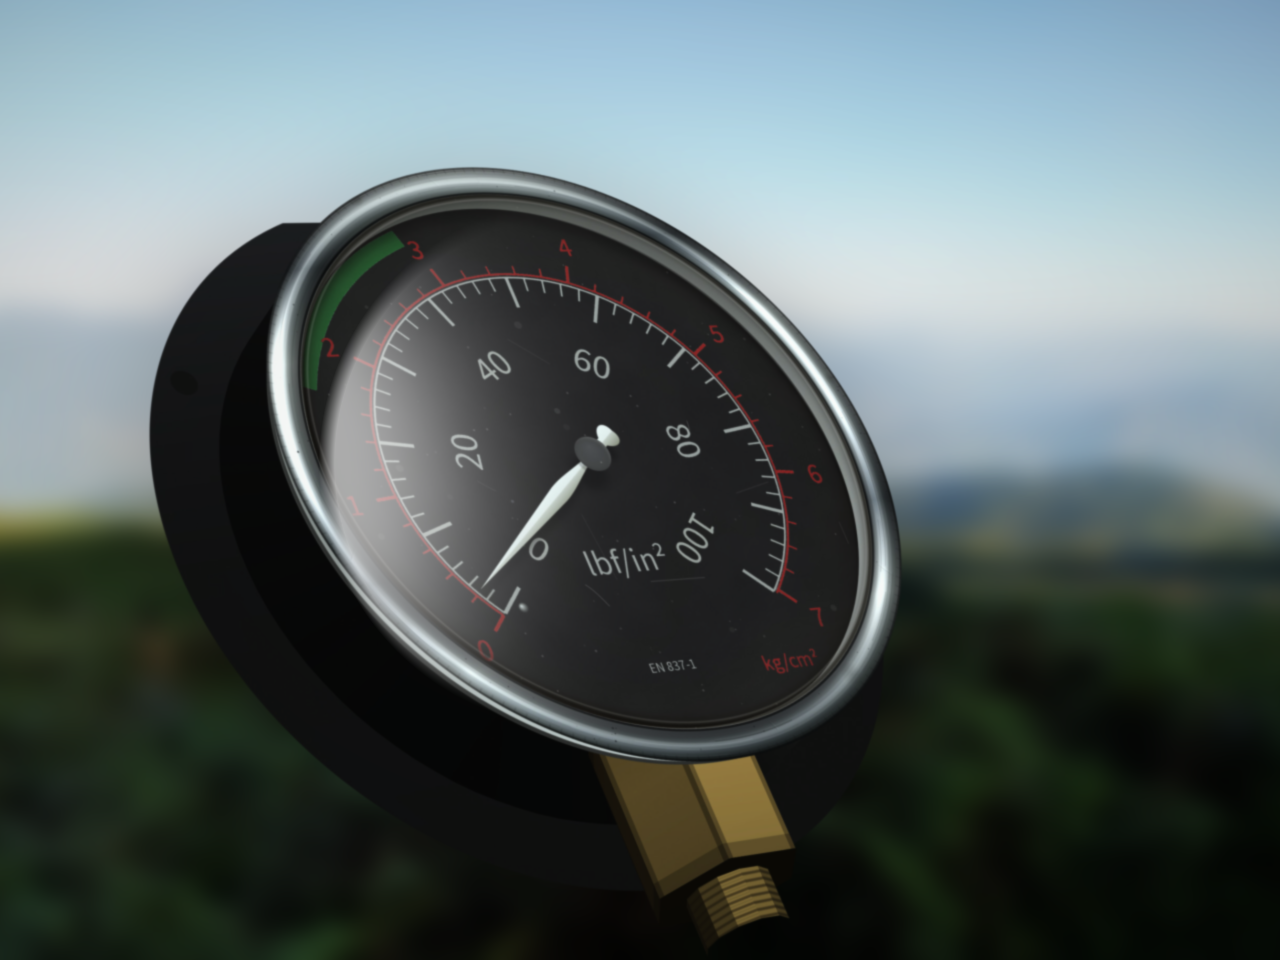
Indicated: 3psi
